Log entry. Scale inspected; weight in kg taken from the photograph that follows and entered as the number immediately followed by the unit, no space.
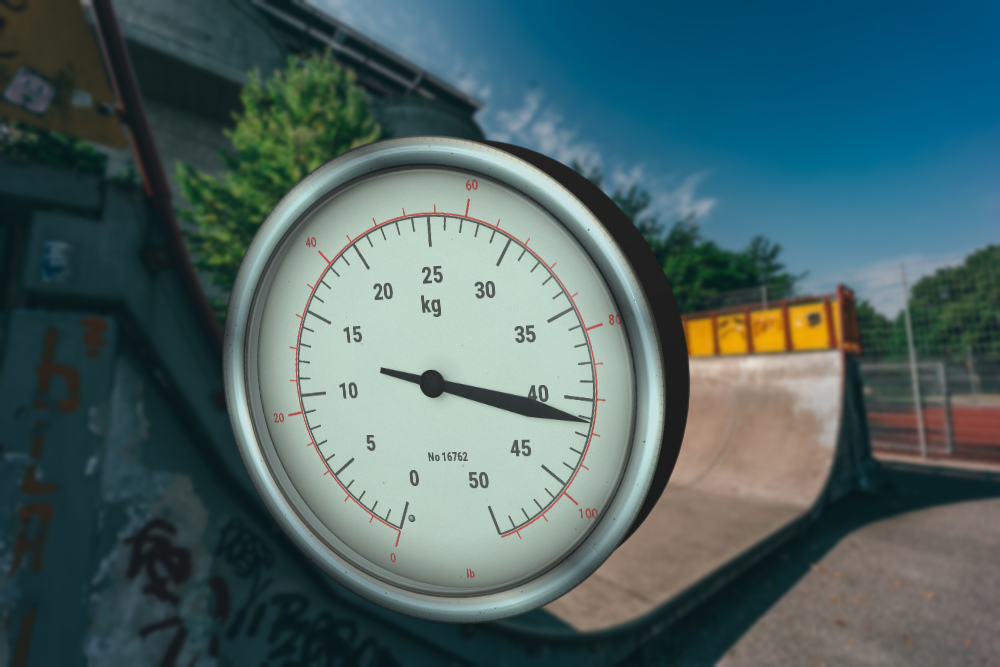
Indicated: 41kg
